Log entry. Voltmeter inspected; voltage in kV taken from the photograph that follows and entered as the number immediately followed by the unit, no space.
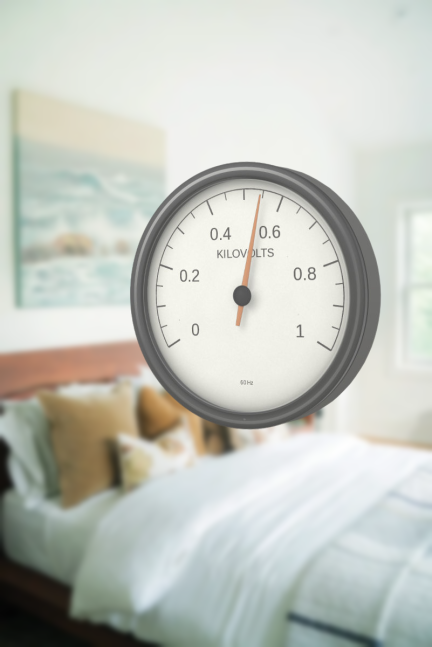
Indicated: 0.55kV
